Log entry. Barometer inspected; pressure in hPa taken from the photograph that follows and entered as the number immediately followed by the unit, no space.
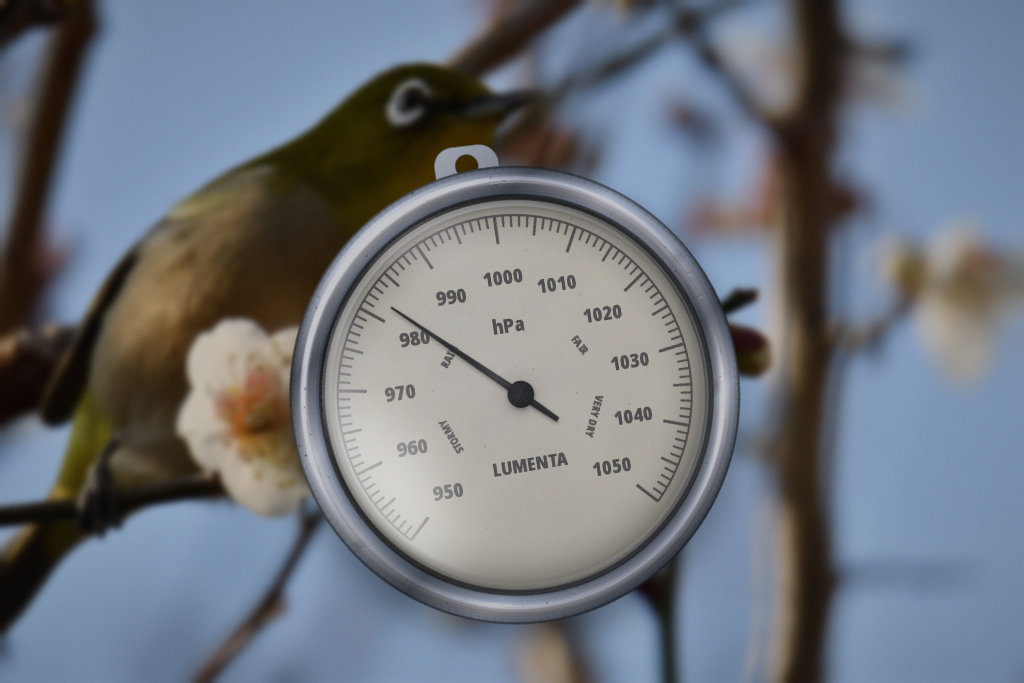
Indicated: 982hPa
